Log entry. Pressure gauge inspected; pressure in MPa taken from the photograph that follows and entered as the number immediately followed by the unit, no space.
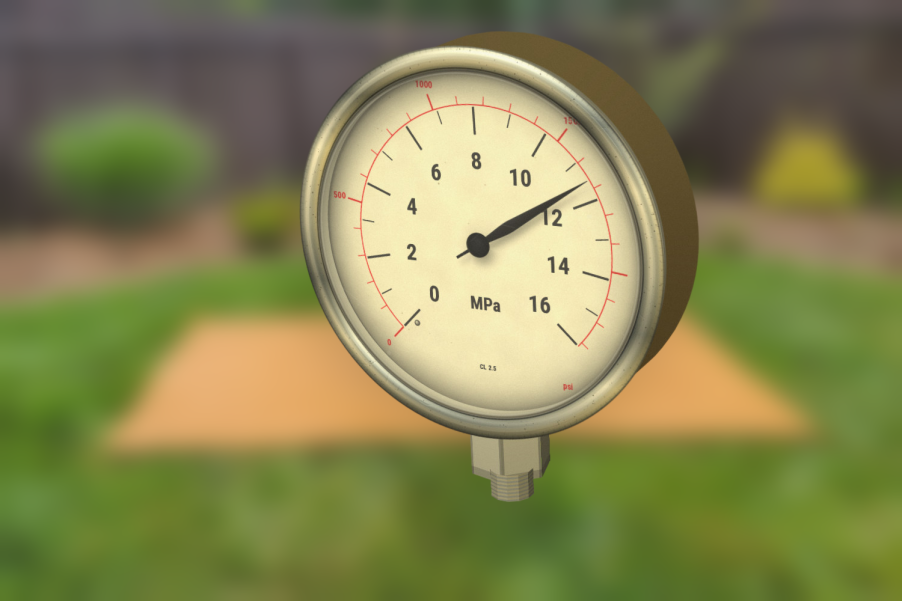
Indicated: 11.5MPa
